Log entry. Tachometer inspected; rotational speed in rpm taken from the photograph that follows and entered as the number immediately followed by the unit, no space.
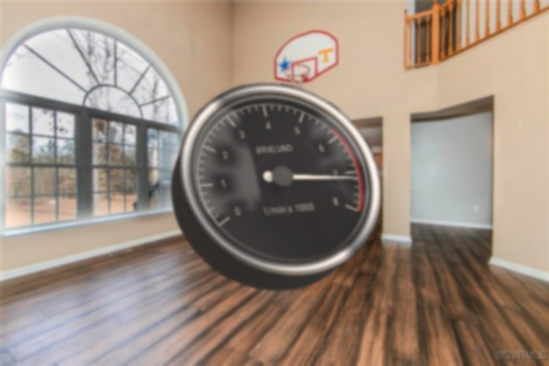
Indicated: 7200rpm
